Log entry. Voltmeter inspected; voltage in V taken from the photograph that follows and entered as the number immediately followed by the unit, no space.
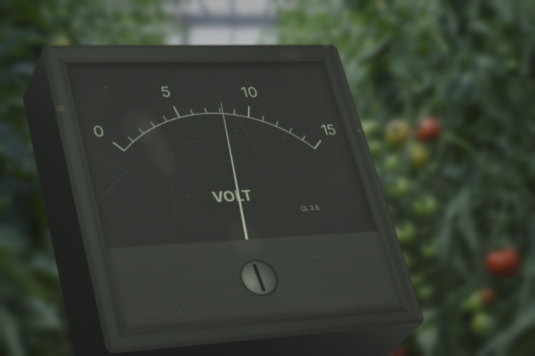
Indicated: 8V
